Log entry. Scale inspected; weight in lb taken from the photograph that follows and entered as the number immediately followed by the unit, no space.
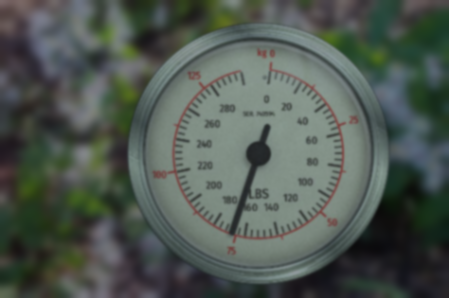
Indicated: 168lb
